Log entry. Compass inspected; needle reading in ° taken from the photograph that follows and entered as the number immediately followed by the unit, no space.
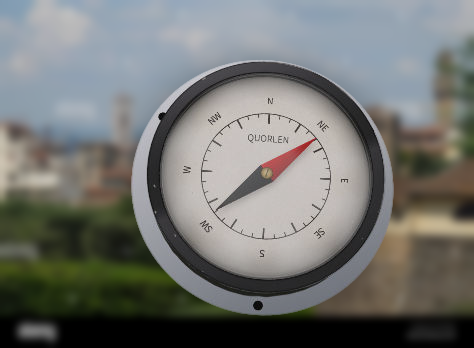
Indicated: 50°
